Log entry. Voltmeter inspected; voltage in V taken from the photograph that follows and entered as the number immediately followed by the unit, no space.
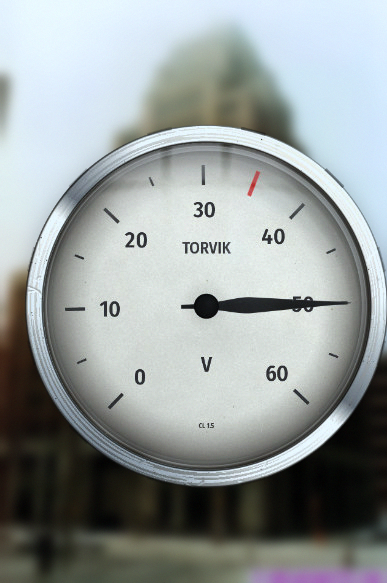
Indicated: 50V
